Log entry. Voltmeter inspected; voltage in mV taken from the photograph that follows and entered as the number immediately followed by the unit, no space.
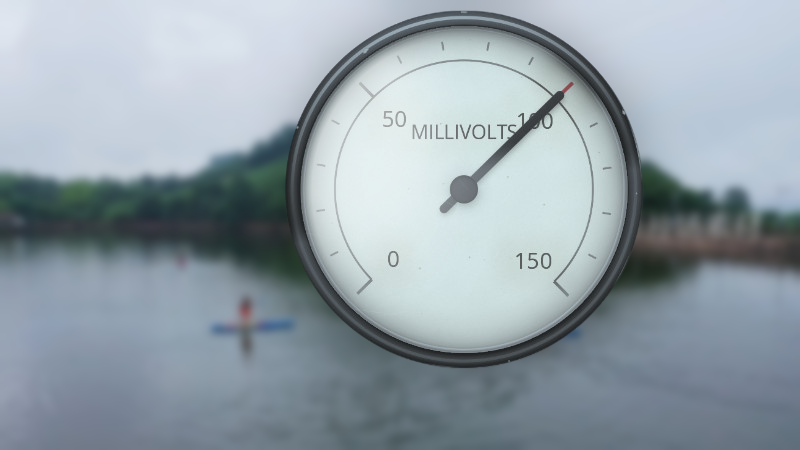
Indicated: 100mV
